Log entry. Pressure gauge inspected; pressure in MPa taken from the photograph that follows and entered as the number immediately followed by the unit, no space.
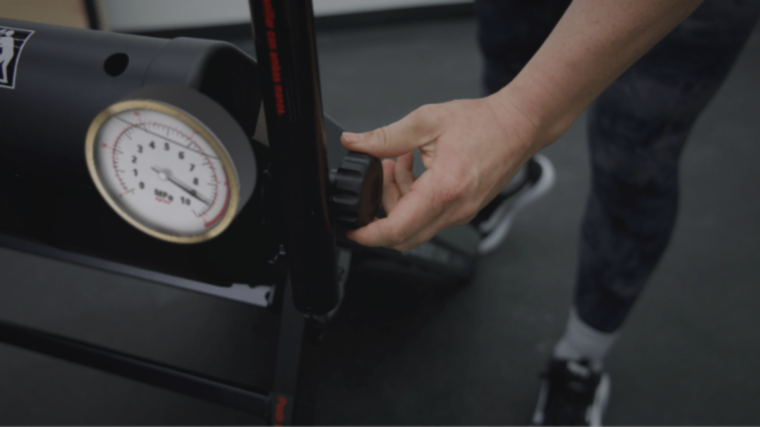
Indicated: 9MPa
